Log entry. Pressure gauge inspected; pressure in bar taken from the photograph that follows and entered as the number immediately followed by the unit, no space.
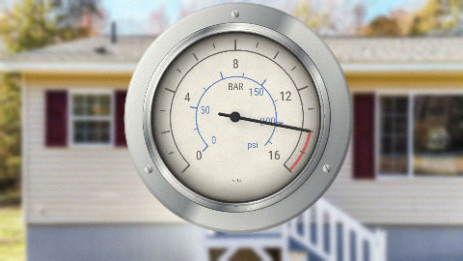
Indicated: 14bar
